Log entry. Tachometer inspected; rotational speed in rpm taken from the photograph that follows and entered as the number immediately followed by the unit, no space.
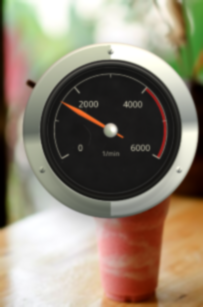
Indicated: 1500rpm
